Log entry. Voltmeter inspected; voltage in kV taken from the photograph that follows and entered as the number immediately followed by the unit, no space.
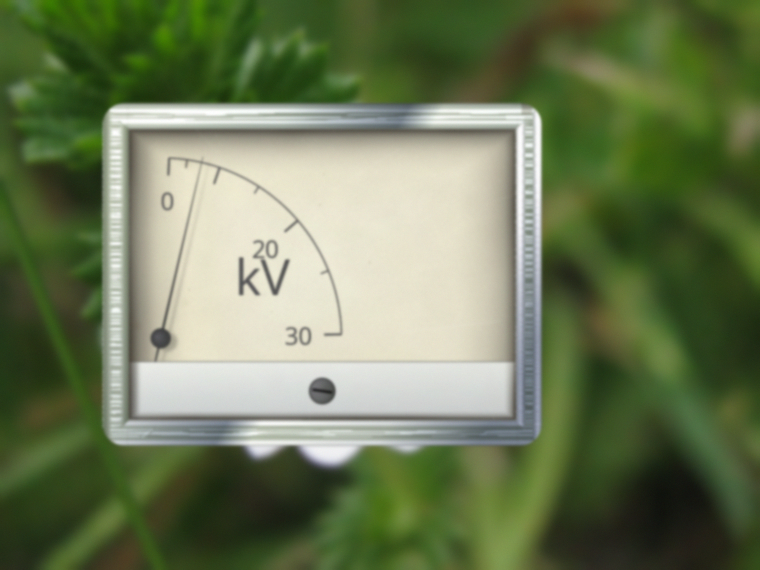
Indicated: 7.5kV
